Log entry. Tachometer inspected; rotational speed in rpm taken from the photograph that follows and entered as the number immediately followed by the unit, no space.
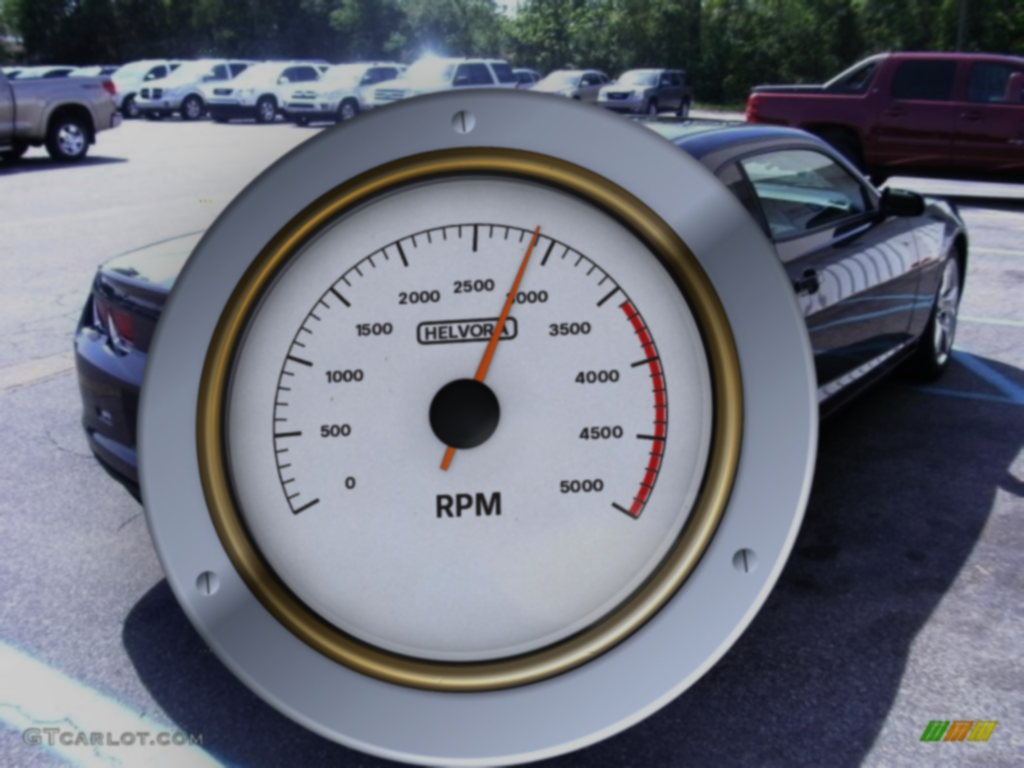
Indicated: 2900rpm
